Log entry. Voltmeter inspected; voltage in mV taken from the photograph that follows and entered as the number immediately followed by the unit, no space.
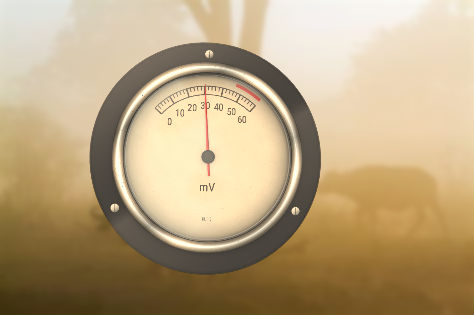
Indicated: 30mV
